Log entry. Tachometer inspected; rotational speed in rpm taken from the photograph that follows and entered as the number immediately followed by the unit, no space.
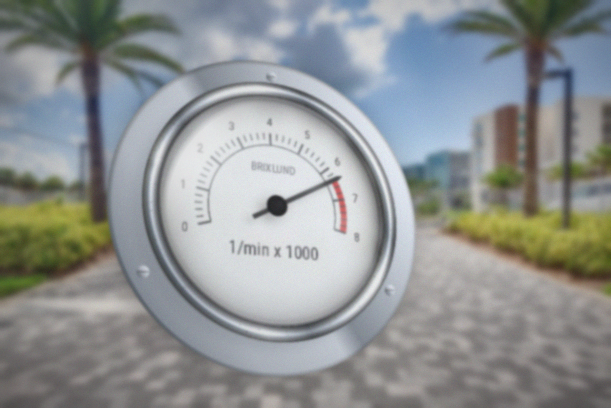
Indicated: 6400rpm
